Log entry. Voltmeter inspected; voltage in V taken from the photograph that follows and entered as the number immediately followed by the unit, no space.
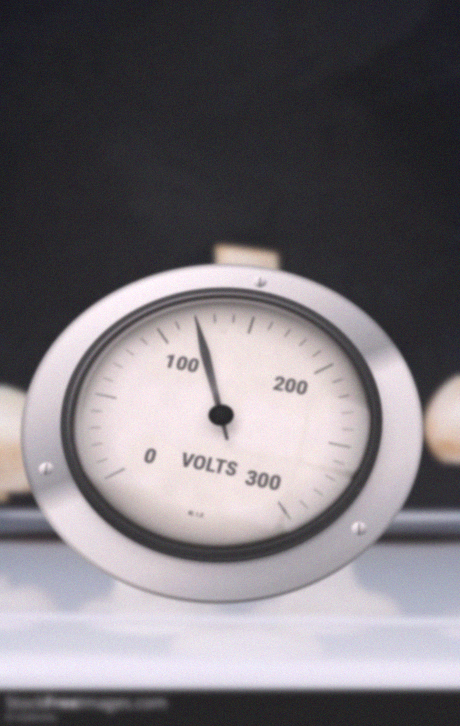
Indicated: 120V
